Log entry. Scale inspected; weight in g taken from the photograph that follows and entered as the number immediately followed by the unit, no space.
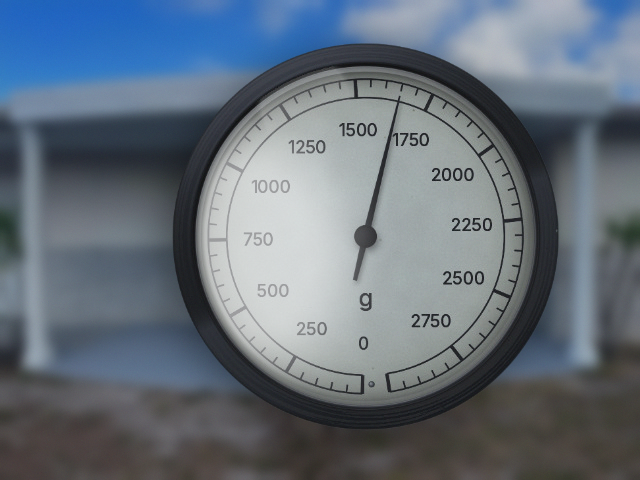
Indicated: 1650g
